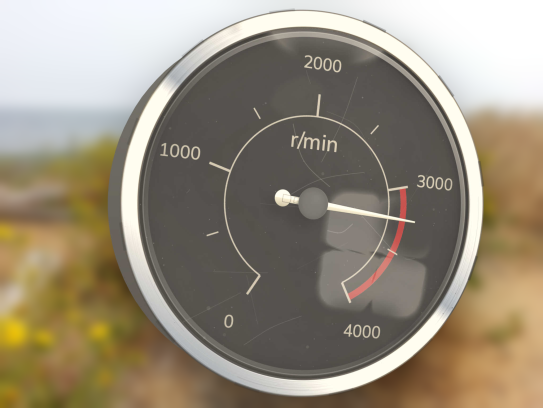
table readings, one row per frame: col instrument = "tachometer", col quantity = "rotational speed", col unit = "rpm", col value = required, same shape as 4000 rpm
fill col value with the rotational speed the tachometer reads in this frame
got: 3250 rpm
